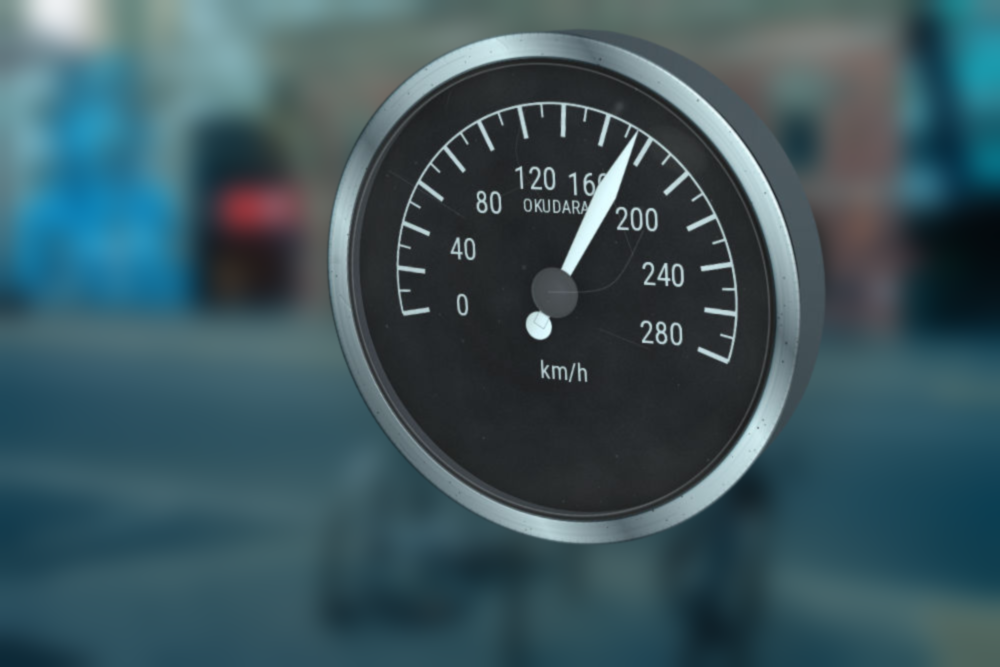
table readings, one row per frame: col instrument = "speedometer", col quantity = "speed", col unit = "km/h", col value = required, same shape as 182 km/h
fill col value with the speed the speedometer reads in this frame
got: 175 km/h
